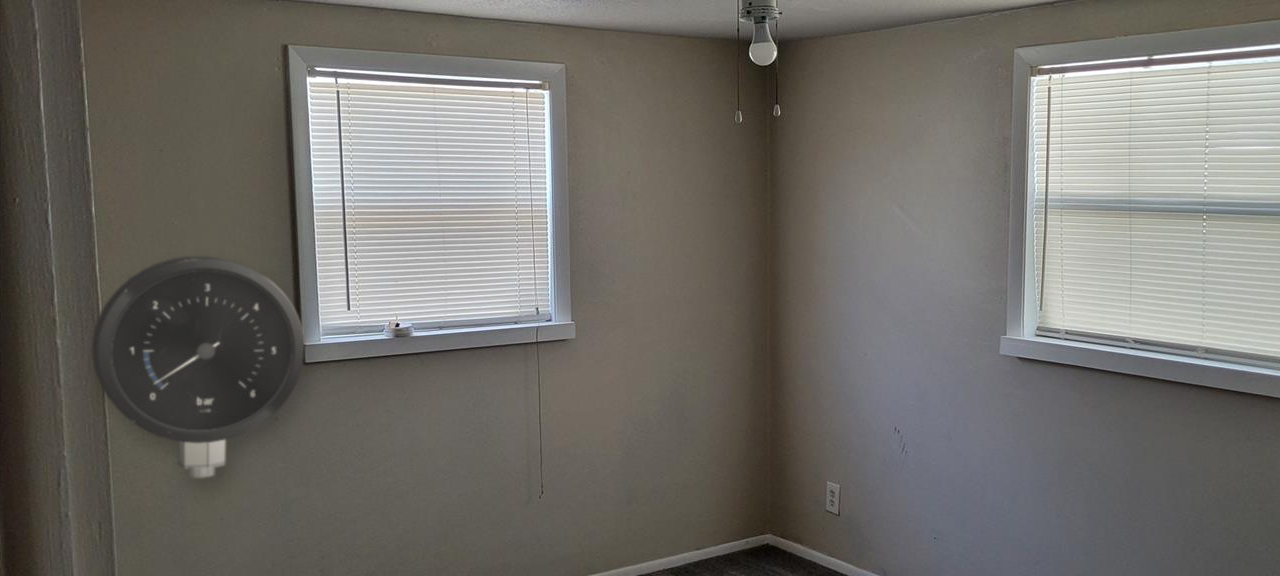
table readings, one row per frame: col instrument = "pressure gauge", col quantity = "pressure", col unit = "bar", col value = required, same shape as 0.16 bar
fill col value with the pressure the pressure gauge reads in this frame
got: 0.2 bar
